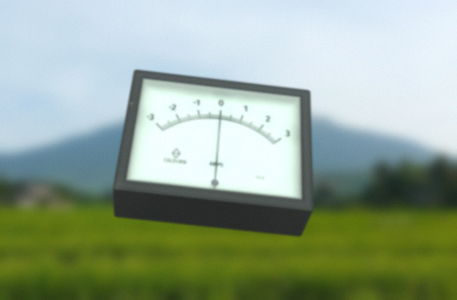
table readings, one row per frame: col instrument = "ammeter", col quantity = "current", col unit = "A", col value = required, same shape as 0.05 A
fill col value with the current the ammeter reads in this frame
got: 0 A
